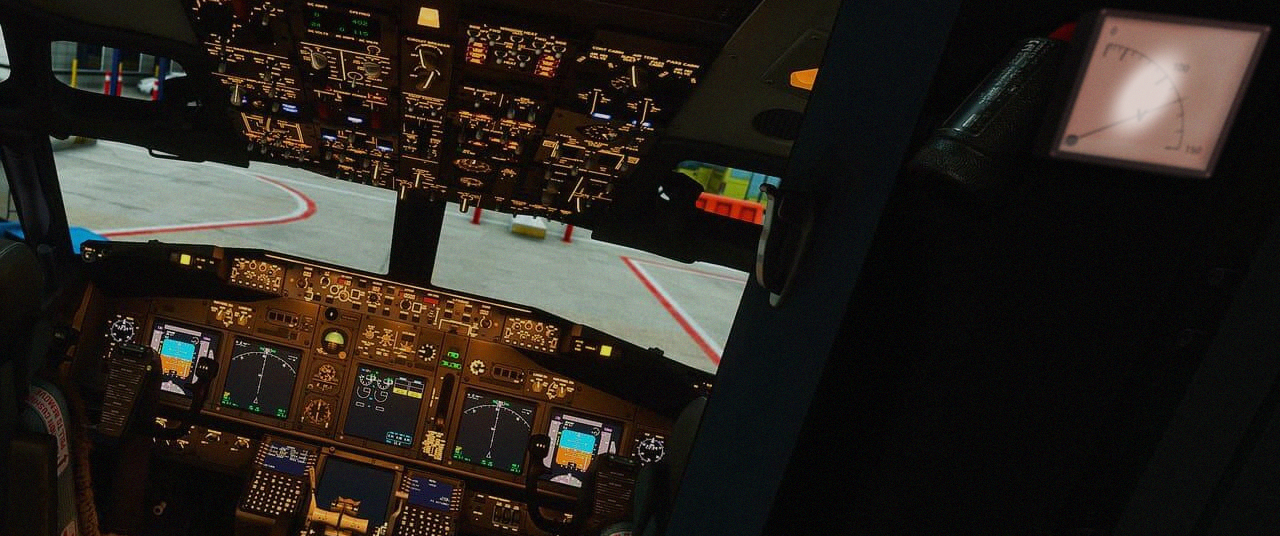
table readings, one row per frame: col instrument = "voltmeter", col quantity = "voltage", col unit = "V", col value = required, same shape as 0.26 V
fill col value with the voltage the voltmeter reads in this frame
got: 120 V
